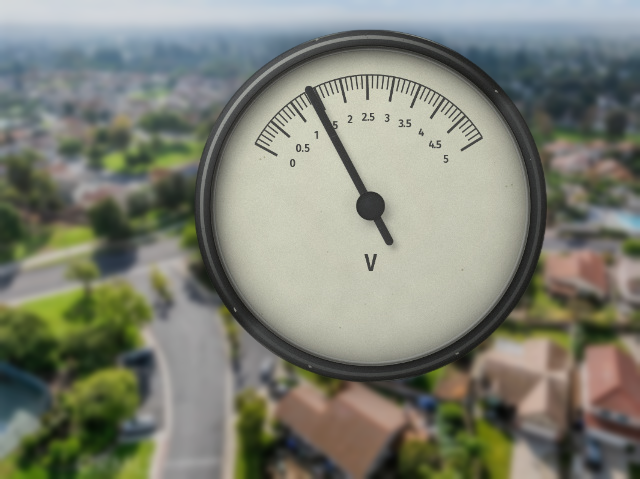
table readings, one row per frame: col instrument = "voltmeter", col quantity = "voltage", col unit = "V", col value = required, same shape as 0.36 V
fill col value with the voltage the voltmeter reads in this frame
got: 1.4 V
